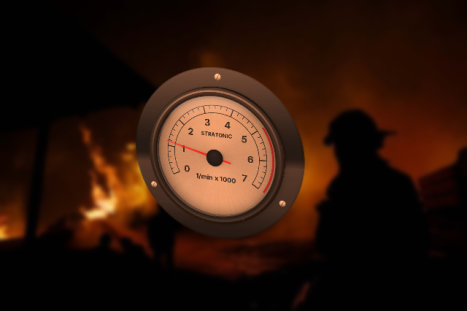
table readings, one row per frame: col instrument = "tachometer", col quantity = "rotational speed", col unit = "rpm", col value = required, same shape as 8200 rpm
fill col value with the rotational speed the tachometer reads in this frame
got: 1200 rpm
